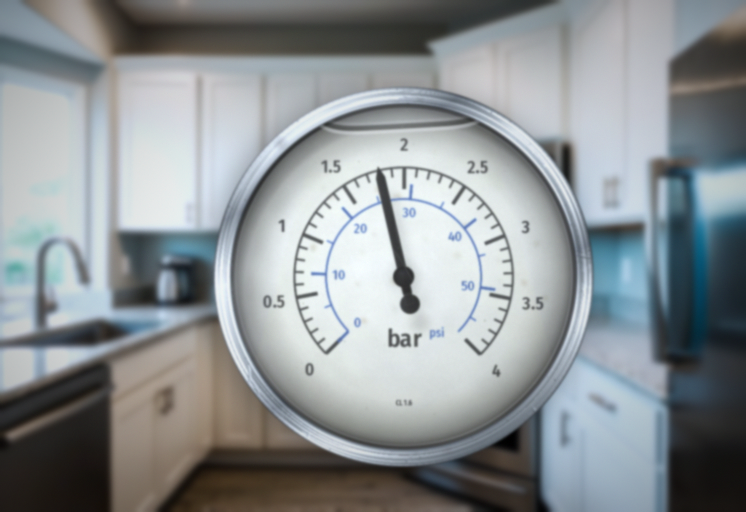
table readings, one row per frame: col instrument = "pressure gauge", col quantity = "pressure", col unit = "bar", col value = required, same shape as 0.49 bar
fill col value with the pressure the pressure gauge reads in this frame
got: 1.8 bar
